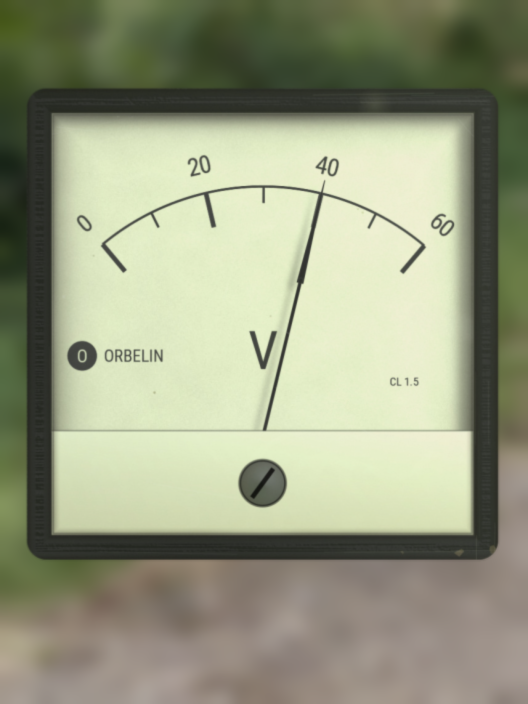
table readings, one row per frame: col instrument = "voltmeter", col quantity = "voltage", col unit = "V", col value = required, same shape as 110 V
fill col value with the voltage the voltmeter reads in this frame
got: 40 V
